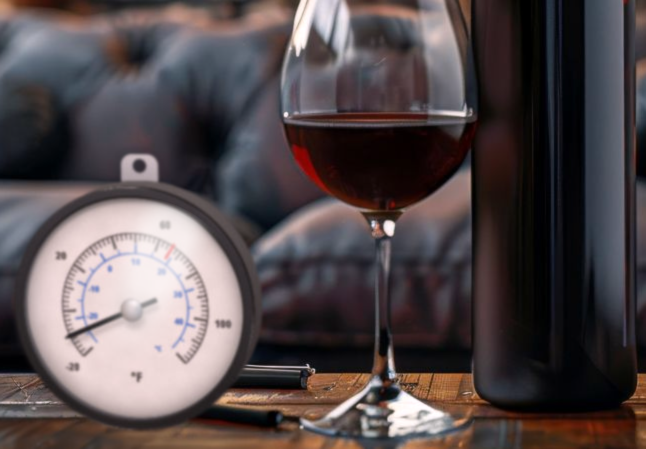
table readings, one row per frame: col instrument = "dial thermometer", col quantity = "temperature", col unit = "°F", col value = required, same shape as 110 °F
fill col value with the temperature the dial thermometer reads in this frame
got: -10 °F
